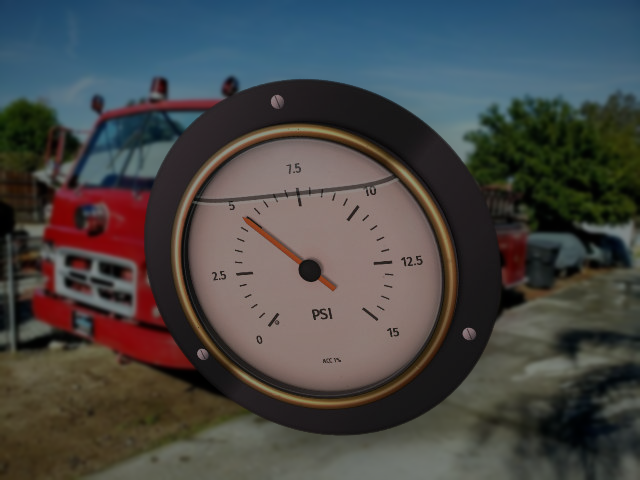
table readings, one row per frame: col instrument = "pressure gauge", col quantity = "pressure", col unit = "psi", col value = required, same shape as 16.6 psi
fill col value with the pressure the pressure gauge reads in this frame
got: 5 psi
